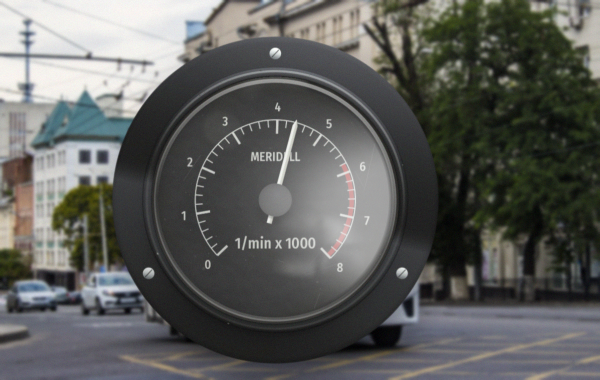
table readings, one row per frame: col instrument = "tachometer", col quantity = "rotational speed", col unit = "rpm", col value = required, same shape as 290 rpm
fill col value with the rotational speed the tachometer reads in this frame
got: 4400 rpm
